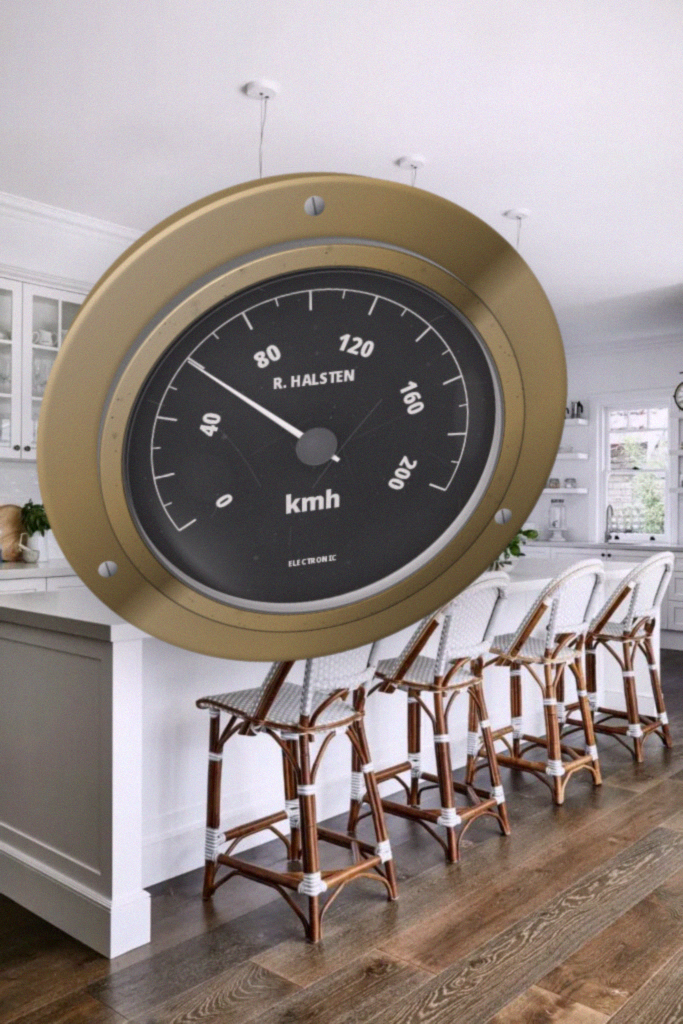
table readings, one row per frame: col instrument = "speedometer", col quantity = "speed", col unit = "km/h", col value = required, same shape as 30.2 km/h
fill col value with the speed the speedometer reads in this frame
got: 60 km/h
